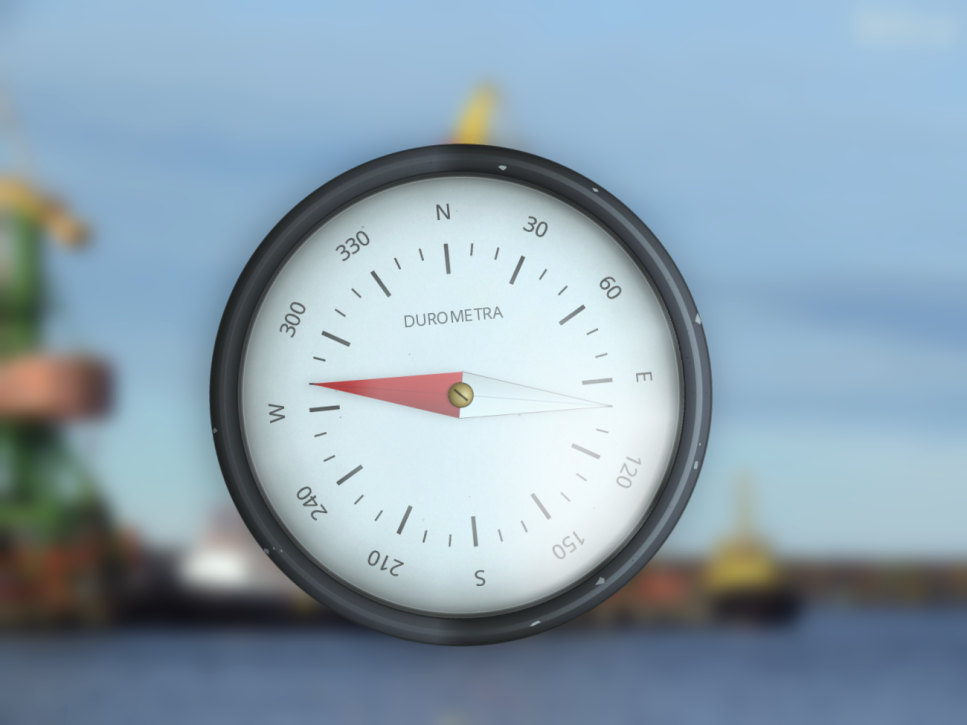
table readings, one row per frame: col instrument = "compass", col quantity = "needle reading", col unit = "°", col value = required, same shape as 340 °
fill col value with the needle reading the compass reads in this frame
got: 280 °
